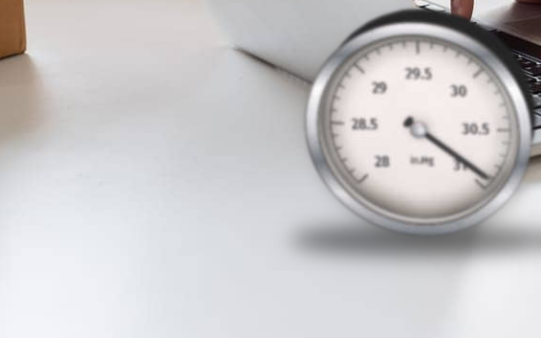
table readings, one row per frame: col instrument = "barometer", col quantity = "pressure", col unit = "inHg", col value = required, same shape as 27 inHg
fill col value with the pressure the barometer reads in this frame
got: 30.9 inHg
